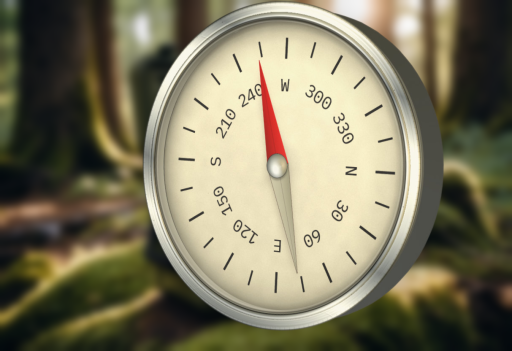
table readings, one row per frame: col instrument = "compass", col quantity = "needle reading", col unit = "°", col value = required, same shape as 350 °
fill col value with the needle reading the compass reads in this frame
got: 255 °
